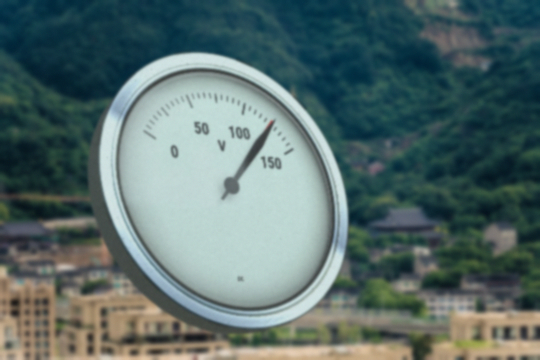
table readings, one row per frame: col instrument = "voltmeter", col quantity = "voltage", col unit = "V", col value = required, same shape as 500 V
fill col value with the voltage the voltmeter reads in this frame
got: 125 V
